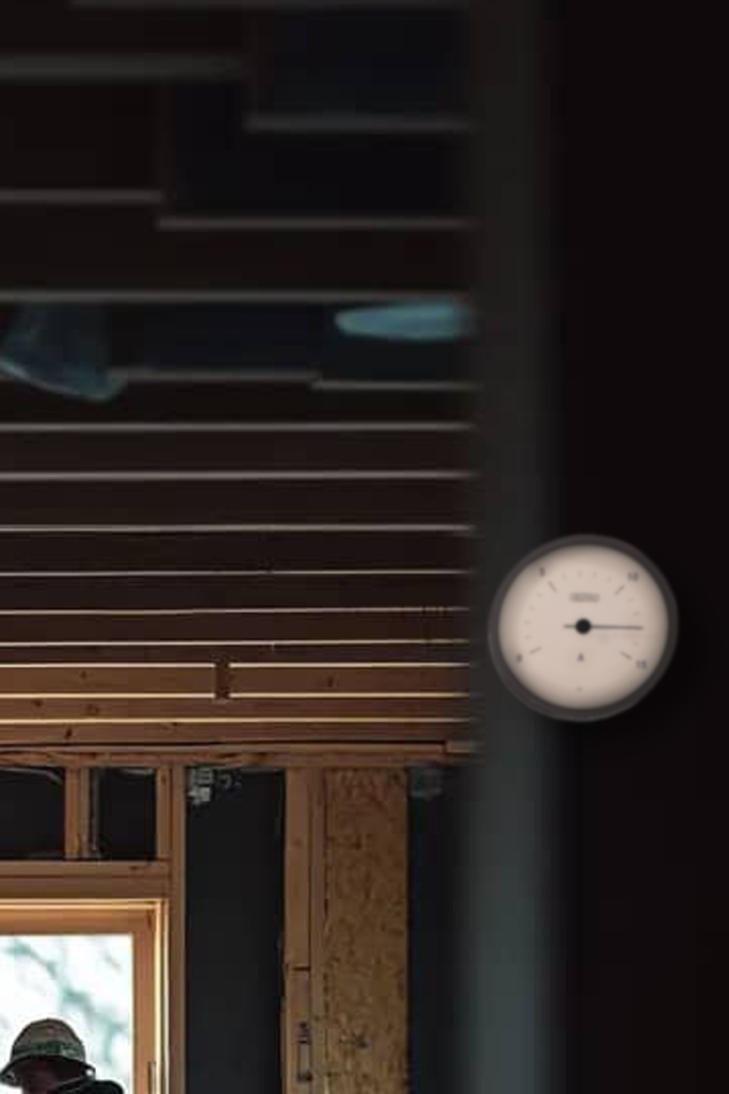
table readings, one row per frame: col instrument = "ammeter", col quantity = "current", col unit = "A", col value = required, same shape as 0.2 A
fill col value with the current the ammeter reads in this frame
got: 13 A
